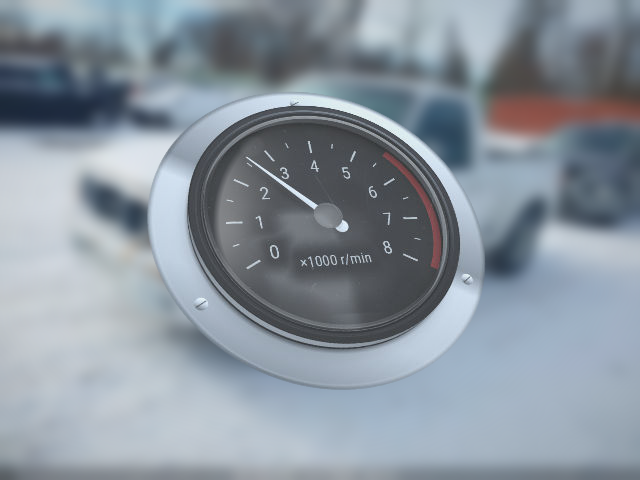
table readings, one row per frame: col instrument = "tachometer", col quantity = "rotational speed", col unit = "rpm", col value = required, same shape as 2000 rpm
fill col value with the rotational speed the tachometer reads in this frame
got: 2500 rpm
